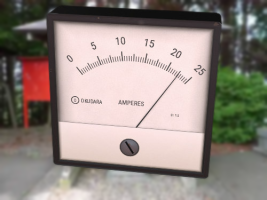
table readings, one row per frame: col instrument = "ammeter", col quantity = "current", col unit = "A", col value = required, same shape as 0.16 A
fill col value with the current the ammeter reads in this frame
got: 22.5 A
